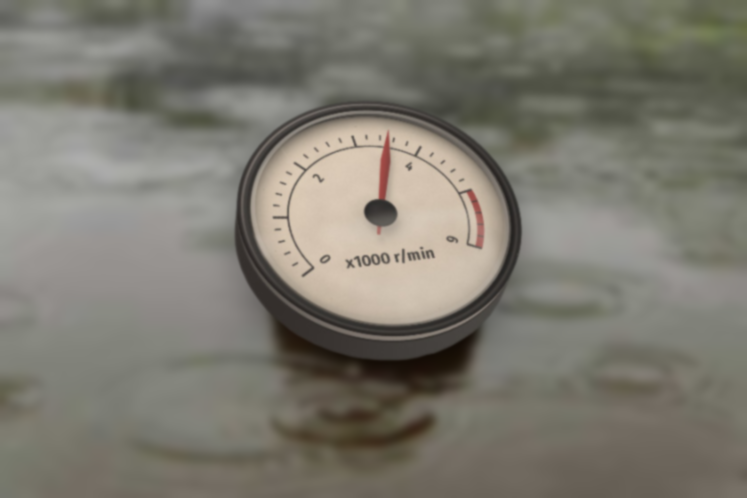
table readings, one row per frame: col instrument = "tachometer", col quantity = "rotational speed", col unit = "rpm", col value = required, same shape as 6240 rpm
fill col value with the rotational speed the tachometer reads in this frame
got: 3500 rpm
